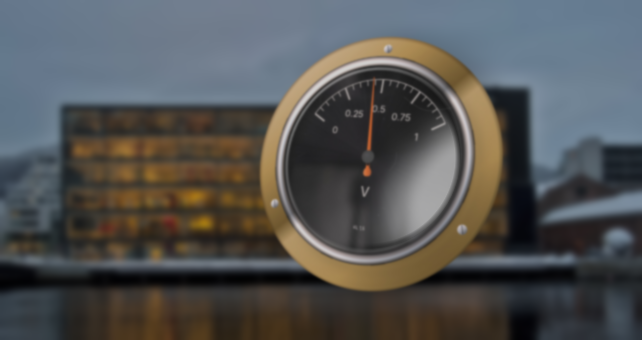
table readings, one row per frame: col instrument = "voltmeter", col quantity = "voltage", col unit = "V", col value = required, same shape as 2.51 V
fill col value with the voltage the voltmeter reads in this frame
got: 0.45 V
